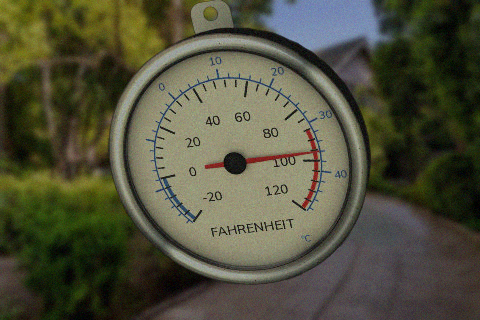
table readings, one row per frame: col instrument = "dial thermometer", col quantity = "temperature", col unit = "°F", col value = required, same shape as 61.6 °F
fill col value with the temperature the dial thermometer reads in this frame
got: 96 °F
